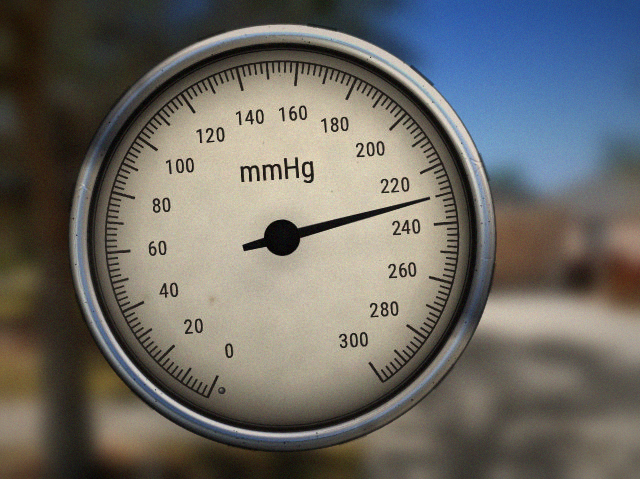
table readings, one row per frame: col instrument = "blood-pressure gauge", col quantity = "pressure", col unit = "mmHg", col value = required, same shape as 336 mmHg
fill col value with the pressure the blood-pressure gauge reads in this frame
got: 230 mmHg
